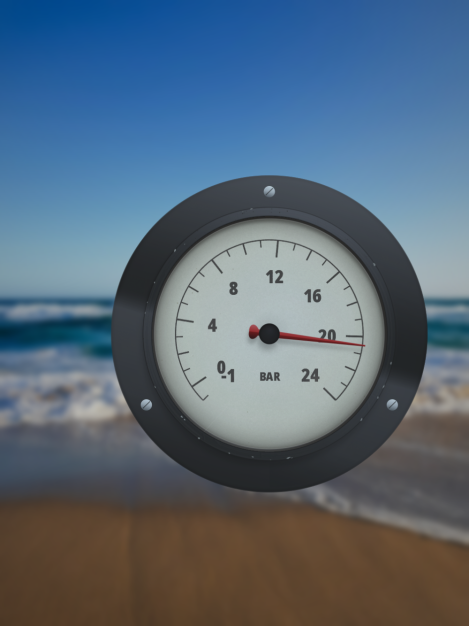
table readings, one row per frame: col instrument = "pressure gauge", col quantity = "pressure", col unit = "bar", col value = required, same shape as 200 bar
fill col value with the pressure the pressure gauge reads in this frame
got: 20.5 bar
